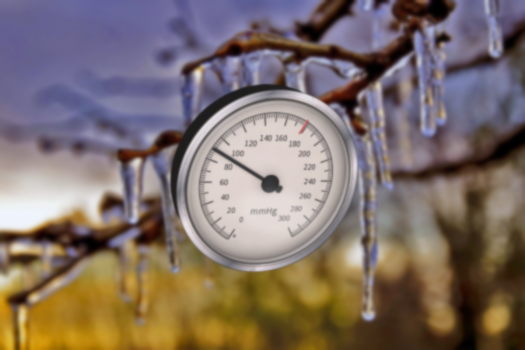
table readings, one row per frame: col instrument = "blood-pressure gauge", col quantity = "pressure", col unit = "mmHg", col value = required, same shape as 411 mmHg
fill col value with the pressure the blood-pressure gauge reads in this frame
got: 90 mmHg
